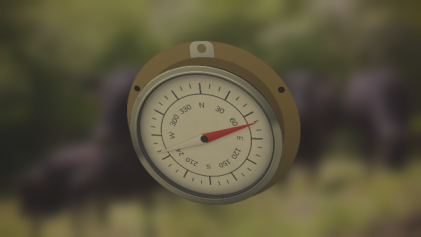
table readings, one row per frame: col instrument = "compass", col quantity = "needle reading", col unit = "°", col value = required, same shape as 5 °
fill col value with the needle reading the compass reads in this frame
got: 70 °
